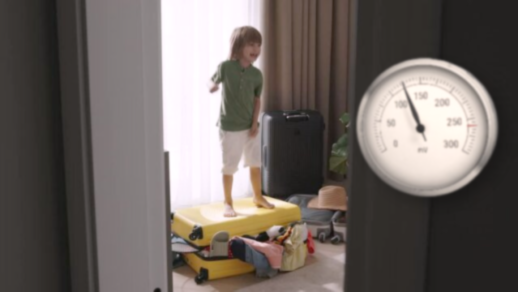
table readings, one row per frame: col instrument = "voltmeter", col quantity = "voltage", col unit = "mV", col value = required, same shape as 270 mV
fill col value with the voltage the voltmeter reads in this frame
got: 125 mV
